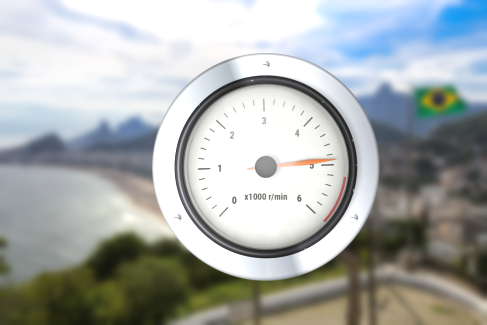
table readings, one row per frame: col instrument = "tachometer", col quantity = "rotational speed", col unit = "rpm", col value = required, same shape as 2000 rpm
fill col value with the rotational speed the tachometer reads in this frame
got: 4900 rpm
